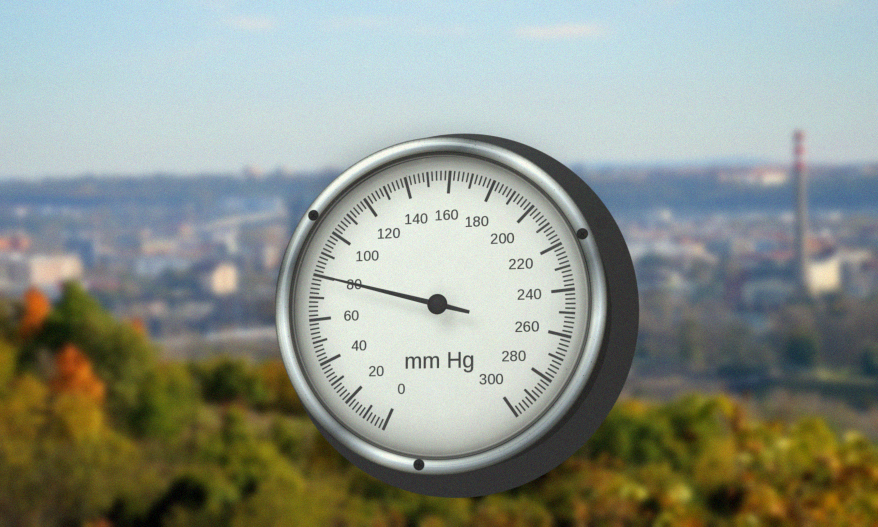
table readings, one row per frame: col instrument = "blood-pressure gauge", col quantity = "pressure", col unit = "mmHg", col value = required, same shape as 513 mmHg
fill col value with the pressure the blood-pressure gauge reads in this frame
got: 80 mmHg
